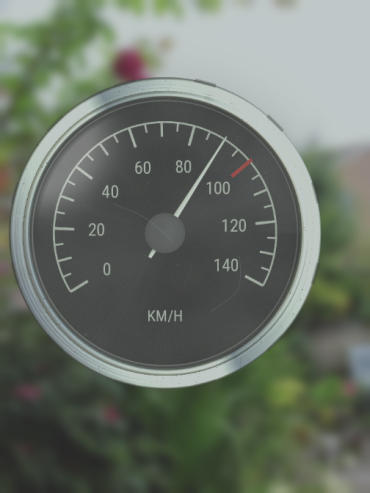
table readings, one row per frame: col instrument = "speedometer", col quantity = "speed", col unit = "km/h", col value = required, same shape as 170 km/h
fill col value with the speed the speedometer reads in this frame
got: 90 km/h
